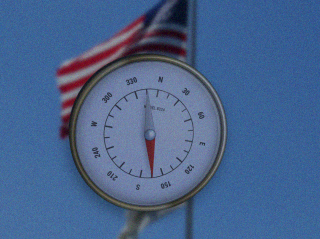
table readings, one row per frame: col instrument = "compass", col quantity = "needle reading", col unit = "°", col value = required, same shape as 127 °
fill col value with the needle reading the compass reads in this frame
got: 165 °
